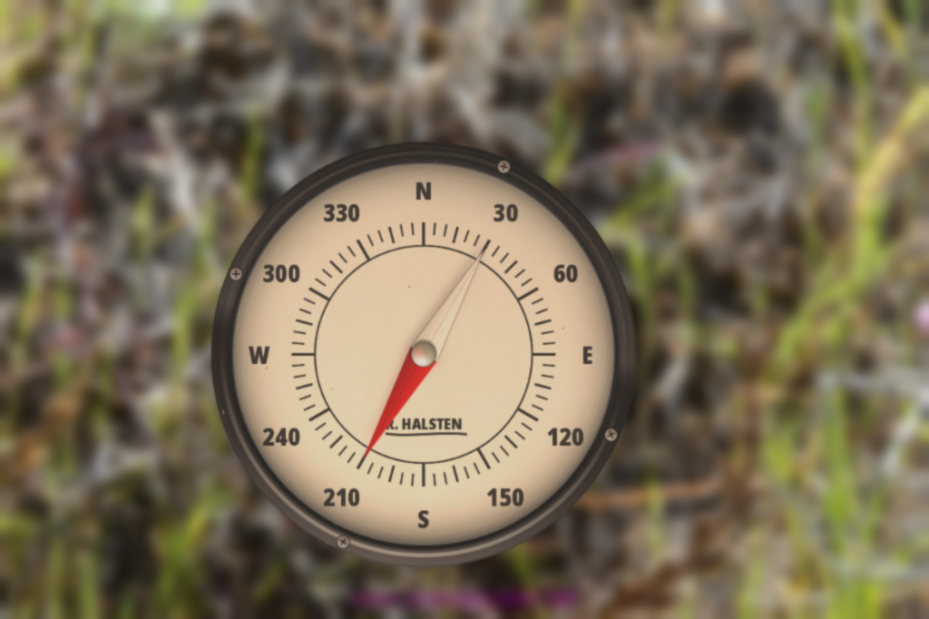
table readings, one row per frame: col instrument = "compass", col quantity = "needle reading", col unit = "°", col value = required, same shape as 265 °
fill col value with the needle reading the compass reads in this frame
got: 210 °
